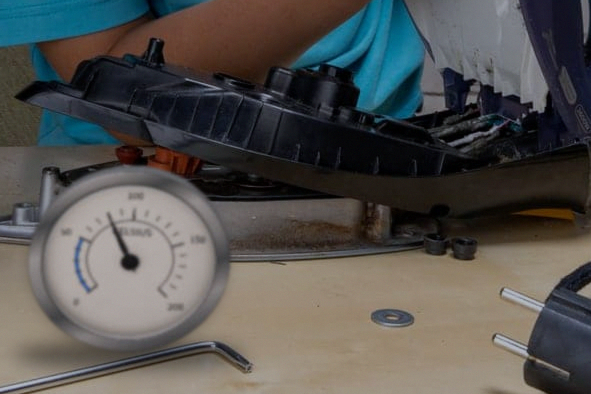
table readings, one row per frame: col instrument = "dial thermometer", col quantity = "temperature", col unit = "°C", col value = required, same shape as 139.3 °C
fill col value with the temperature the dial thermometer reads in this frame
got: 80 °C
